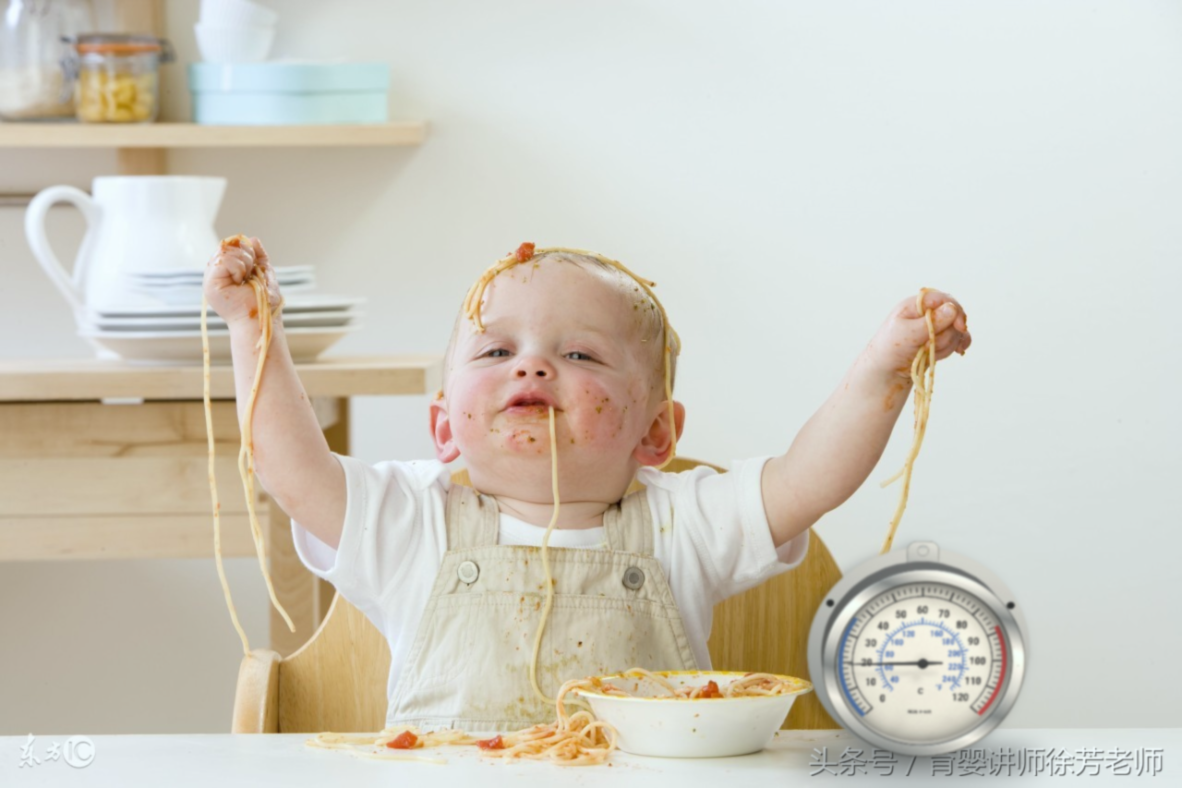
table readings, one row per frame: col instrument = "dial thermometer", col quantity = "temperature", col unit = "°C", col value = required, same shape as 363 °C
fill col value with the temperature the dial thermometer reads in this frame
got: 20 °C
